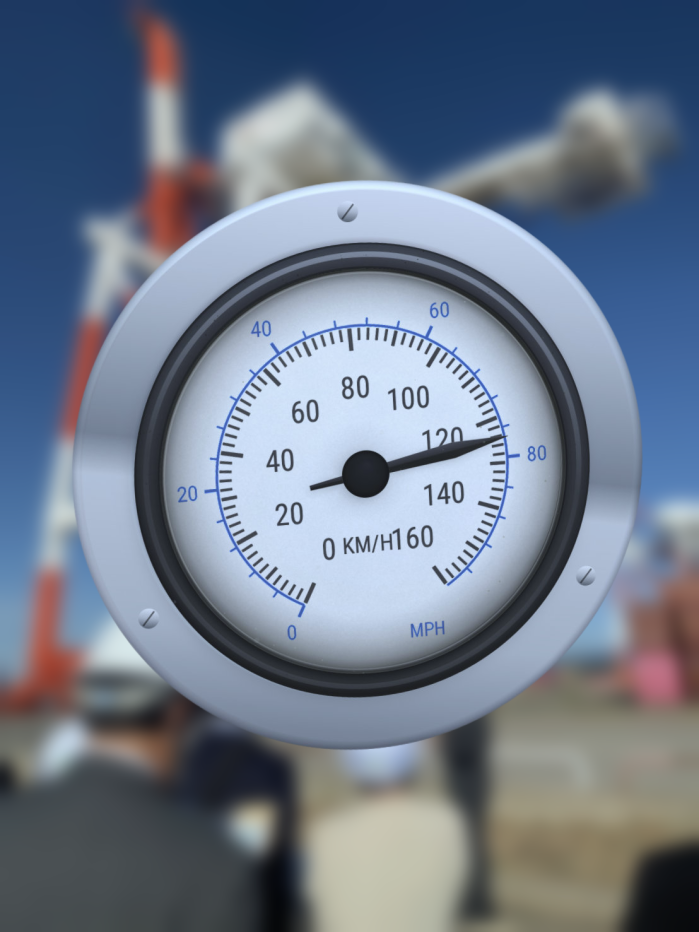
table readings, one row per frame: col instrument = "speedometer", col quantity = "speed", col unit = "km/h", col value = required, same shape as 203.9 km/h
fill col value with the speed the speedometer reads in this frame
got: 124 km/h
